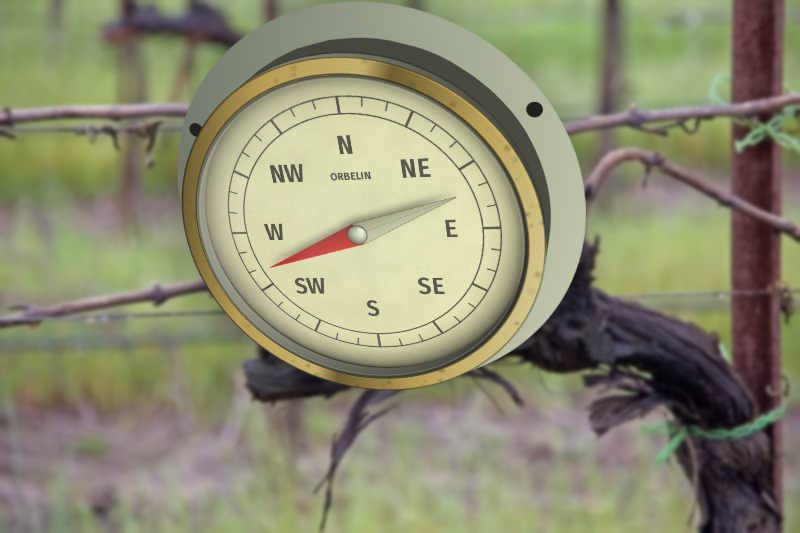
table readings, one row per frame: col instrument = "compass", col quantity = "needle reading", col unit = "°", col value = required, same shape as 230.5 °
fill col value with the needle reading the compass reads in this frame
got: 250 °
